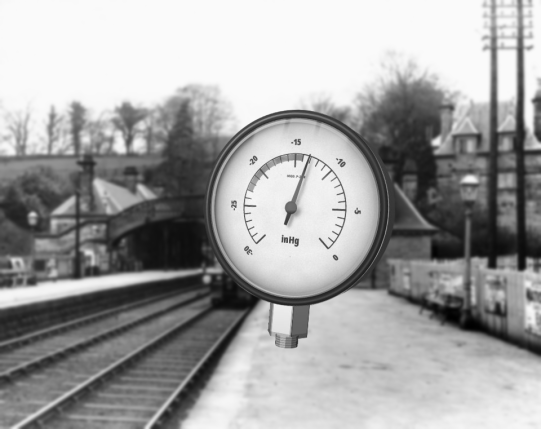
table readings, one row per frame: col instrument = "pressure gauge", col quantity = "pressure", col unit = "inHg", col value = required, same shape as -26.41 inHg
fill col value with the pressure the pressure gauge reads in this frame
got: -13 inHg
